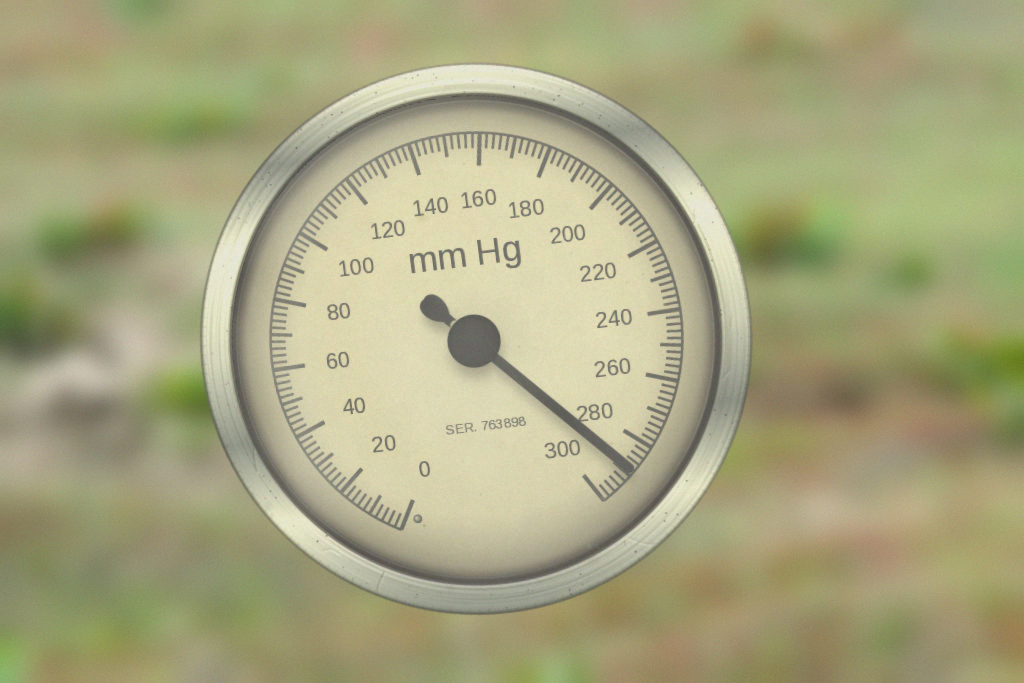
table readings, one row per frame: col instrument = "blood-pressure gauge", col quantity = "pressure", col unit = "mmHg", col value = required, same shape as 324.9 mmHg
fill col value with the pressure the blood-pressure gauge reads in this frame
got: 288 mmHg
